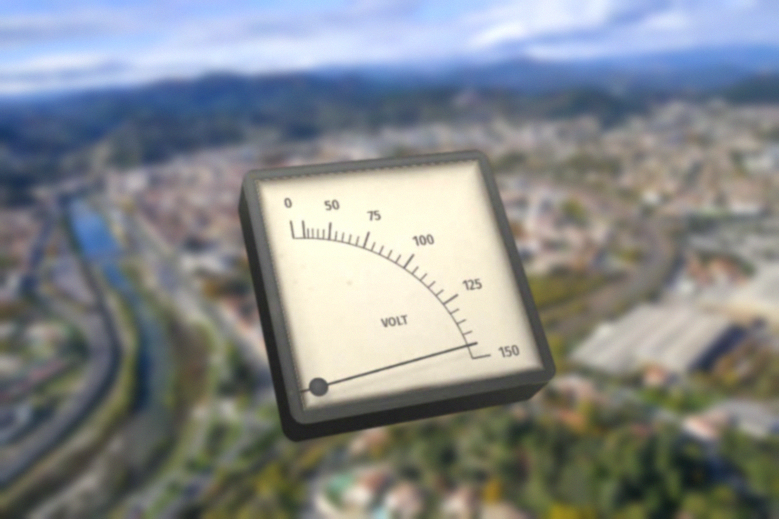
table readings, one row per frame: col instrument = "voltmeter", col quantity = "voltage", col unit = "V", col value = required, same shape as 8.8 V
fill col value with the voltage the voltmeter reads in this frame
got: 145 V
